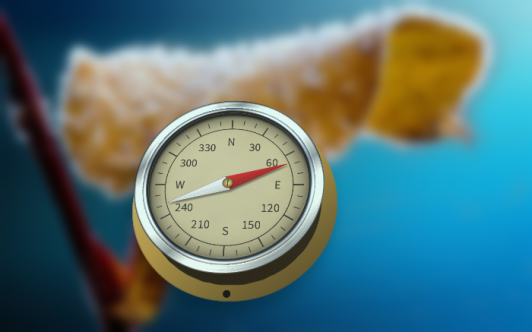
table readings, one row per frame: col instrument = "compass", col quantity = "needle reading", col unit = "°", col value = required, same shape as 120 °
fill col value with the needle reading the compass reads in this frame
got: 70 °
